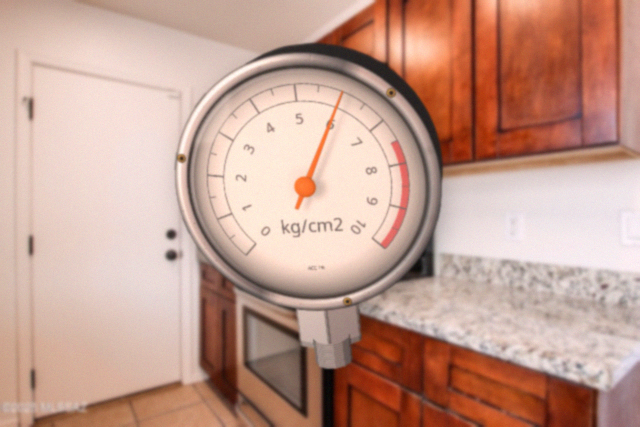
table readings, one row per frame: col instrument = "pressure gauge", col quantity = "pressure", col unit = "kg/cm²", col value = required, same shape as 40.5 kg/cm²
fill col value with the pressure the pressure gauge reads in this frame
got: 6 kg/cm²
